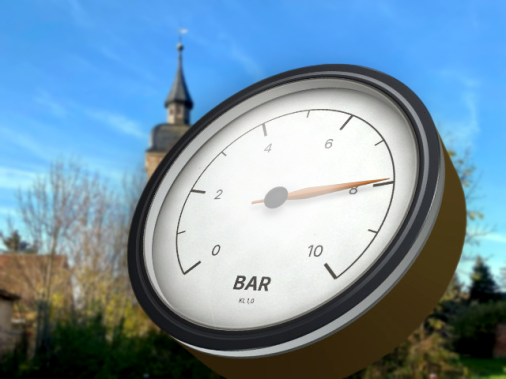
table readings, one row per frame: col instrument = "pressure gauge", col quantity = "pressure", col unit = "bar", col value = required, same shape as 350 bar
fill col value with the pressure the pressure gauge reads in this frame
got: 8 bar
